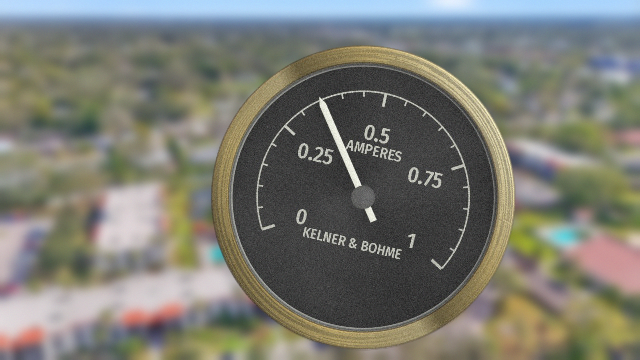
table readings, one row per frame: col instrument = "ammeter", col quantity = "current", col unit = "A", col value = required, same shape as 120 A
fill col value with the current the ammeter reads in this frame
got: 0.35 A
